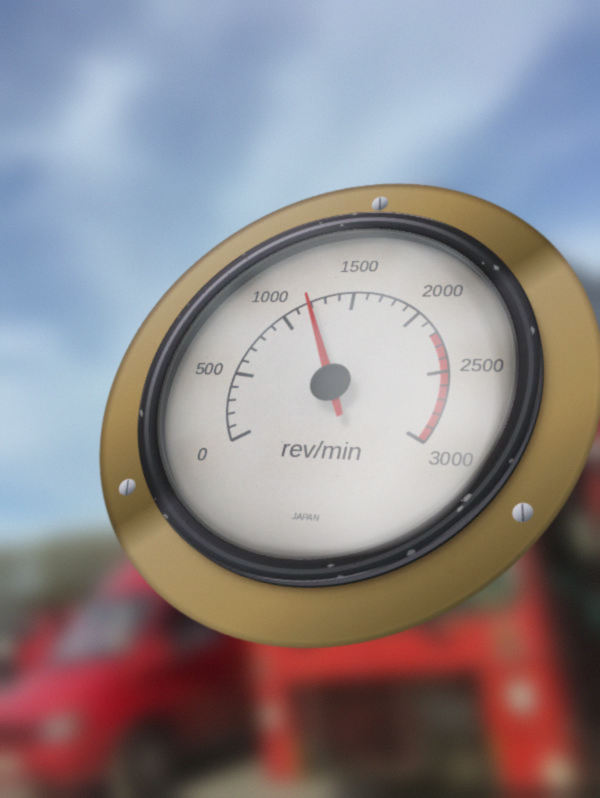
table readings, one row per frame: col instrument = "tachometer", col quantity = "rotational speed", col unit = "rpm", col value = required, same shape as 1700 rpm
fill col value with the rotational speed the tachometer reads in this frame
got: 1200 rpm
